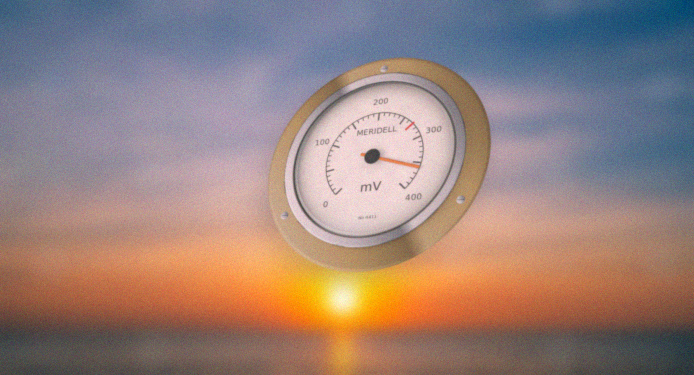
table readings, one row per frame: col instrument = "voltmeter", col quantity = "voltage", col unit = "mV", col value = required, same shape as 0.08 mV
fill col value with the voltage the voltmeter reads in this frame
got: 360 mV
